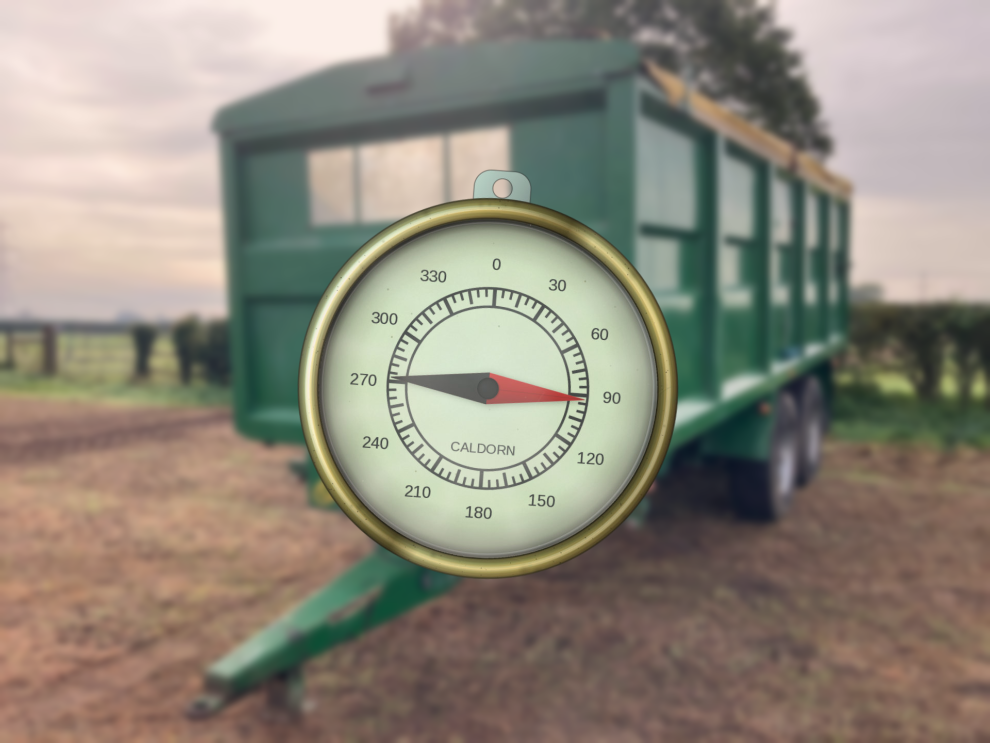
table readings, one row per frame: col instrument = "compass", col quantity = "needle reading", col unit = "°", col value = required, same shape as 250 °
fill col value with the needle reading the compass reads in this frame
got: 92.5 °
